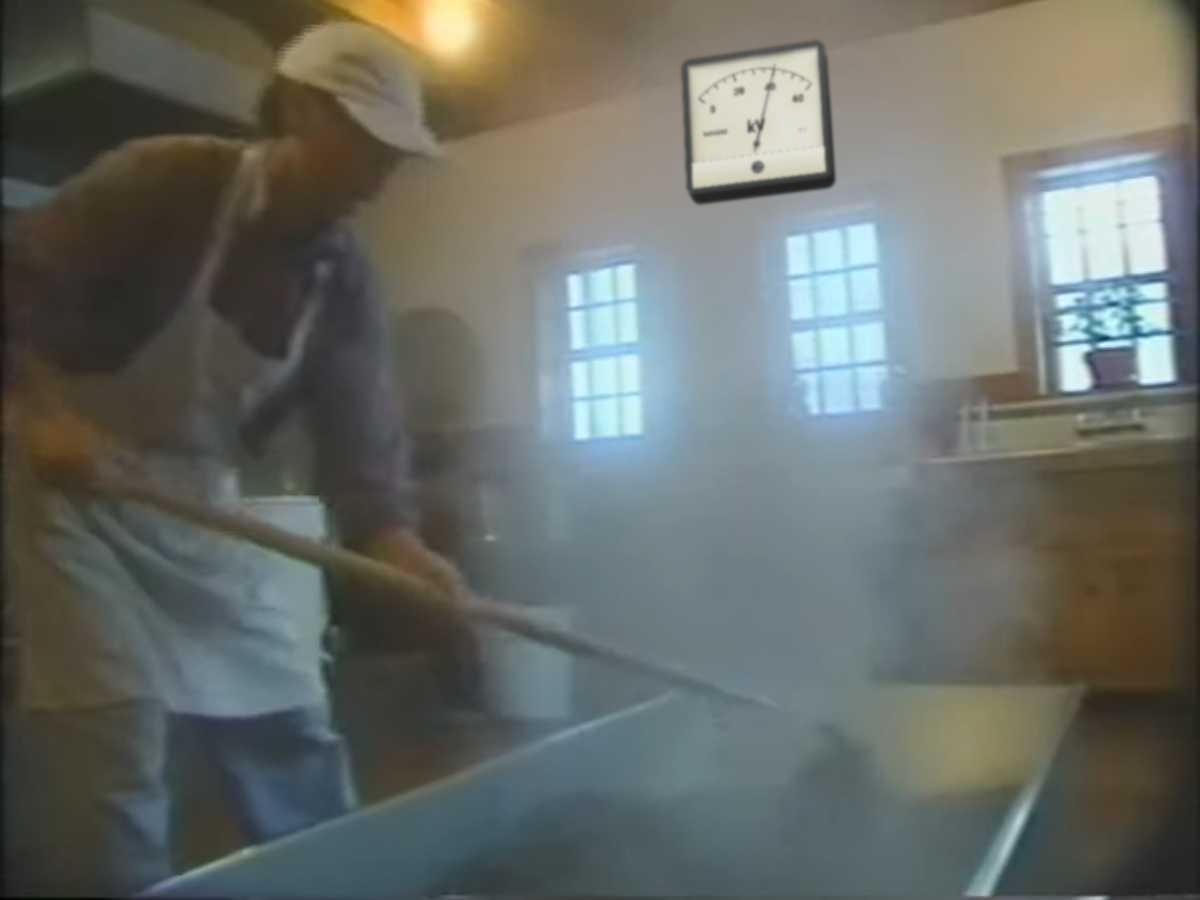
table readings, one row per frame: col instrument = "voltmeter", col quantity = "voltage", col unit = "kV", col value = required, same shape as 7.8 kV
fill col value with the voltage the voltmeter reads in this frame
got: 40 kV
